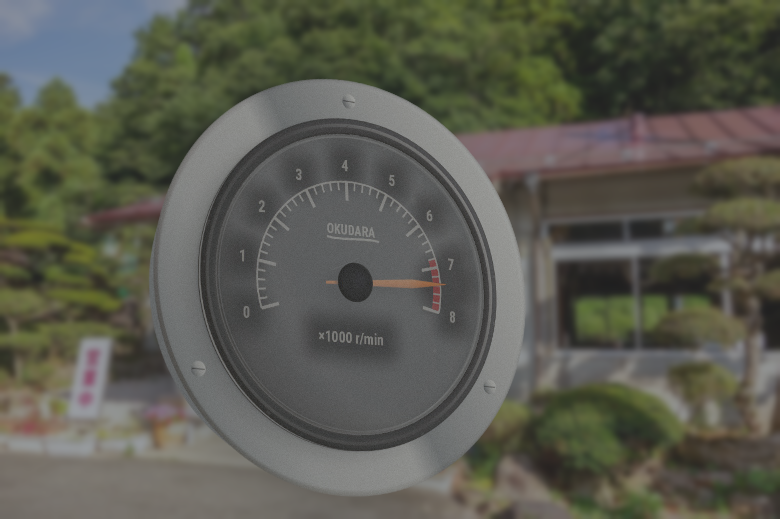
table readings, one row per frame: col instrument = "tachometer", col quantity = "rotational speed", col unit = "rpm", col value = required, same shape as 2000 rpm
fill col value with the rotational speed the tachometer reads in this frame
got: 7400 rpm
